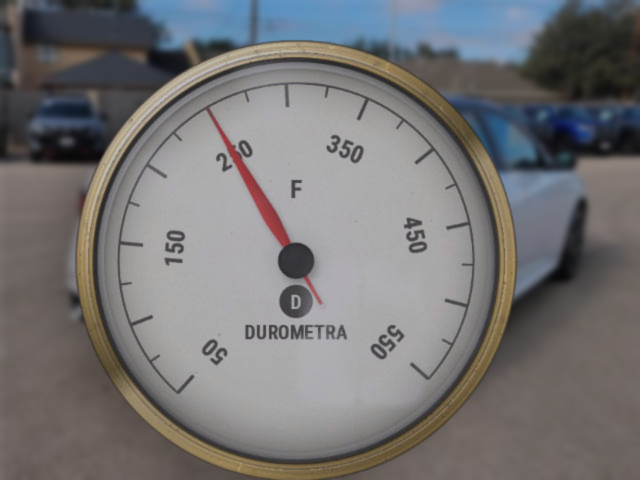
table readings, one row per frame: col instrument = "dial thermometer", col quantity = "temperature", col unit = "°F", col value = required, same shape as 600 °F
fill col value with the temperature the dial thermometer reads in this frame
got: 250 °F
